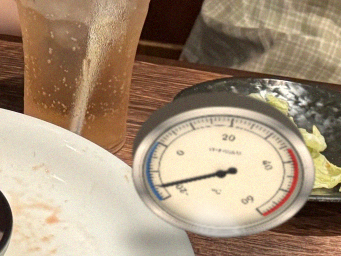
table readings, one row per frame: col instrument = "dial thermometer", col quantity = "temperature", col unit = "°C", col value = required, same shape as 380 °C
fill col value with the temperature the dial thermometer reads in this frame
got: -15 °C
